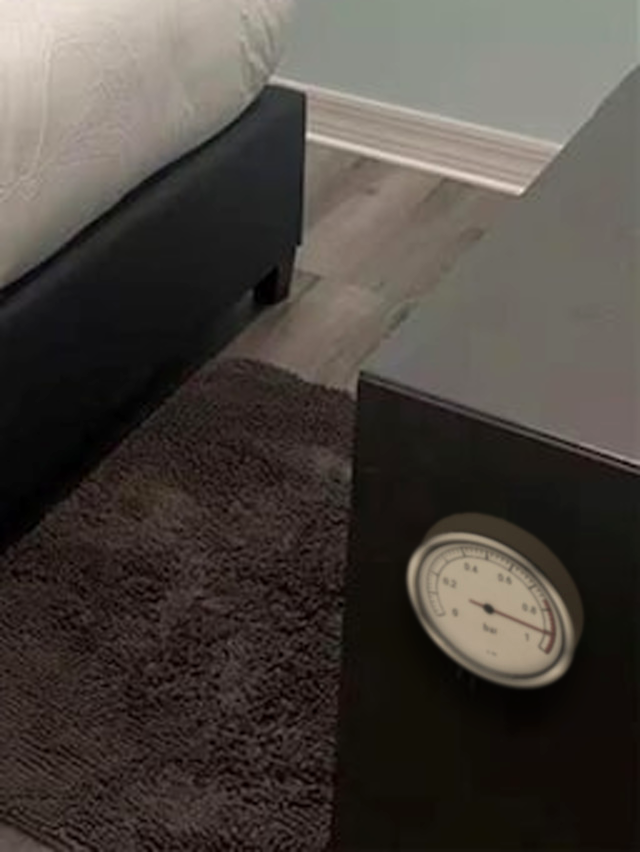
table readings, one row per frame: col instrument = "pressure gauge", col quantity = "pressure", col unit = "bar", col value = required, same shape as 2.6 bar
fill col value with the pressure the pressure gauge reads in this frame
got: 0.9 bar
